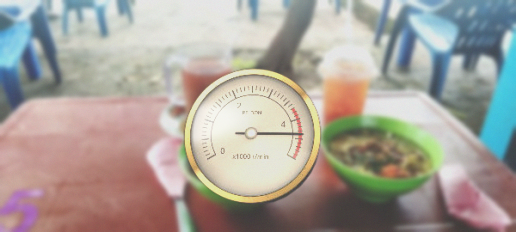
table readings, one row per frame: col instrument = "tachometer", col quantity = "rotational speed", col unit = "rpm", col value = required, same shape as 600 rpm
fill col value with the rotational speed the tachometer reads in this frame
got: 4400 rpm
